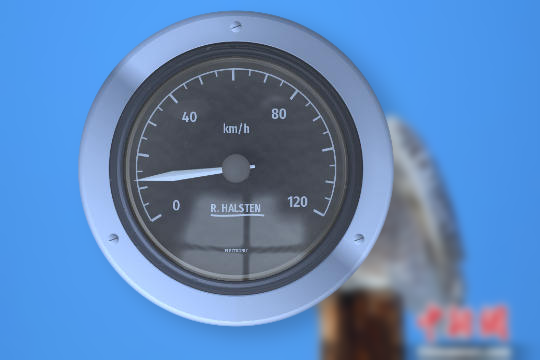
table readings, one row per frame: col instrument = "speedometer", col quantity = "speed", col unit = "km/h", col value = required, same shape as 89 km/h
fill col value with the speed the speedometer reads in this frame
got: 12.5 km/h
